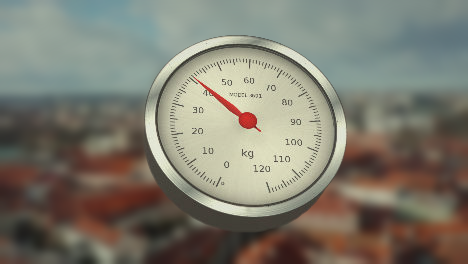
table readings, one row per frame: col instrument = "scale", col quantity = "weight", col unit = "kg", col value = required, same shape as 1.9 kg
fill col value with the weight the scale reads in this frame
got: 40 kg
